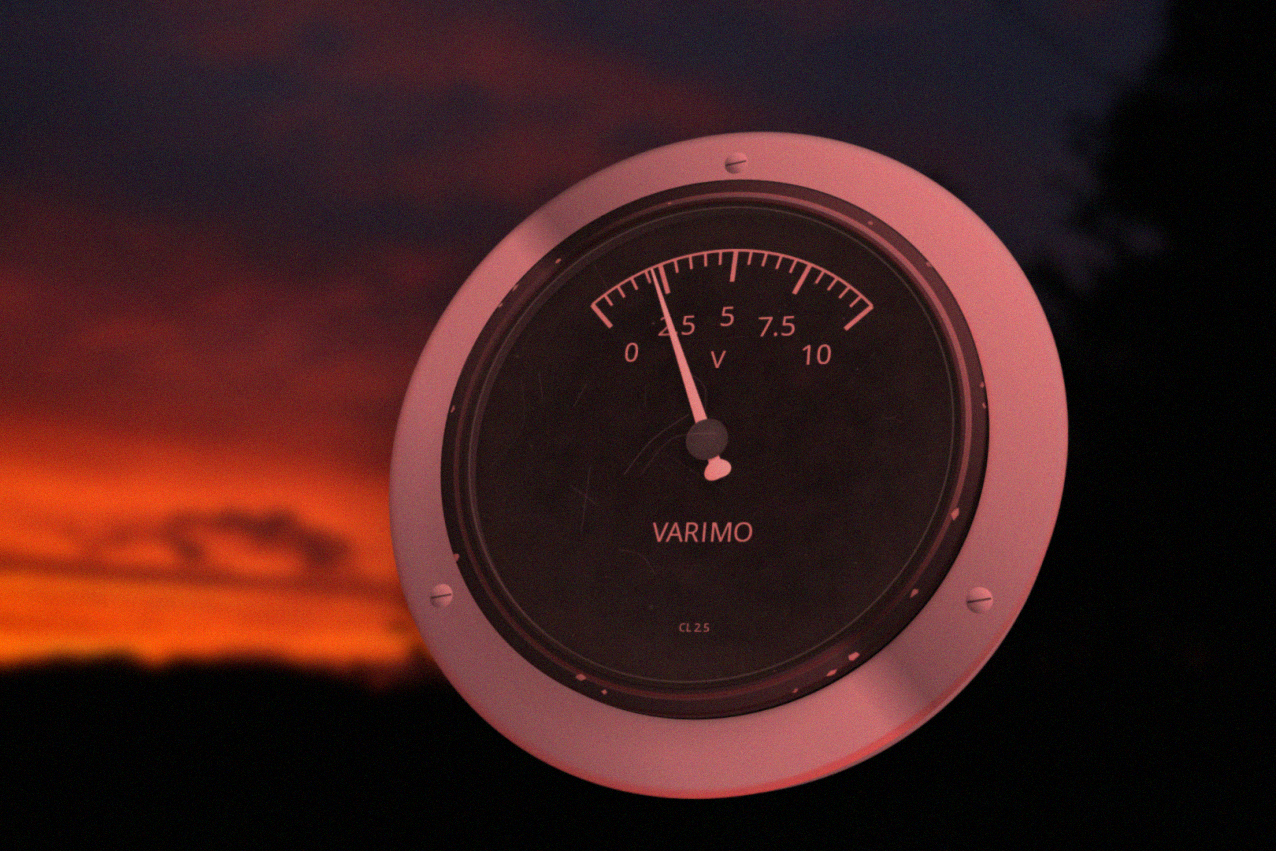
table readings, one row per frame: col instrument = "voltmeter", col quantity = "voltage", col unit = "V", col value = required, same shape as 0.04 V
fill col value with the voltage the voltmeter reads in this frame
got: 2.25 V
